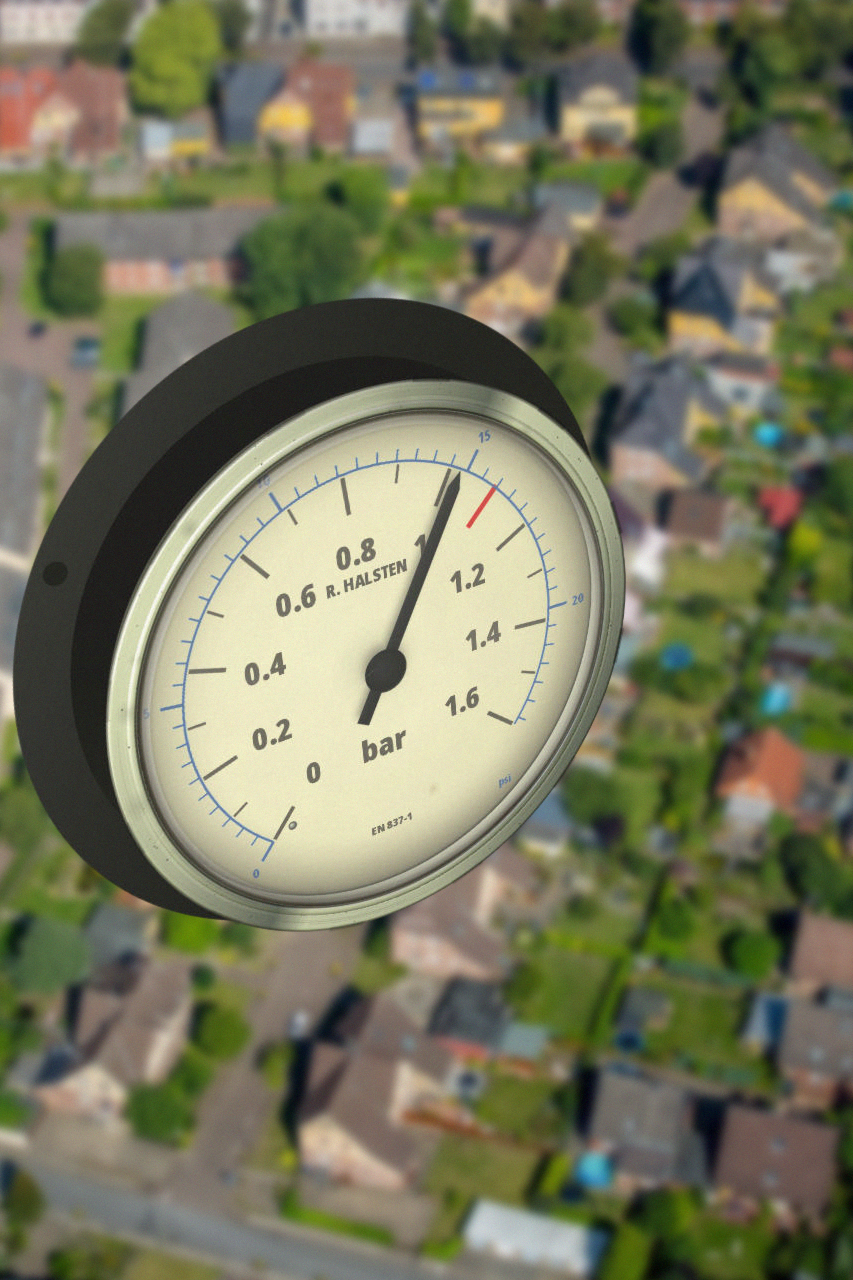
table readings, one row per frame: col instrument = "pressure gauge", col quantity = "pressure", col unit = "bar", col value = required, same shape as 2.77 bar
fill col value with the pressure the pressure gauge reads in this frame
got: 1 bar
